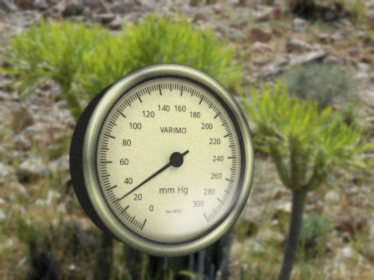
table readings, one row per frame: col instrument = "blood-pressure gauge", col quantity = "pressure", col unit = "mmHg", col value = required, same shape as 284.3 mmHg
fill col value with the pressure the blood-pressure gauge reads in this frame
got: 30 mmHg
